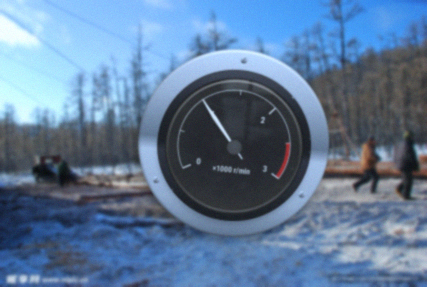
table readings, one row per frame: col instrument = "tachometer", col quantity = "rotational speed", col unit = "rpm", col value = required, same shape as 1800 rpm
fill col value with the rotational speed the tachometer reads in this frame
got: 1000 rpm
